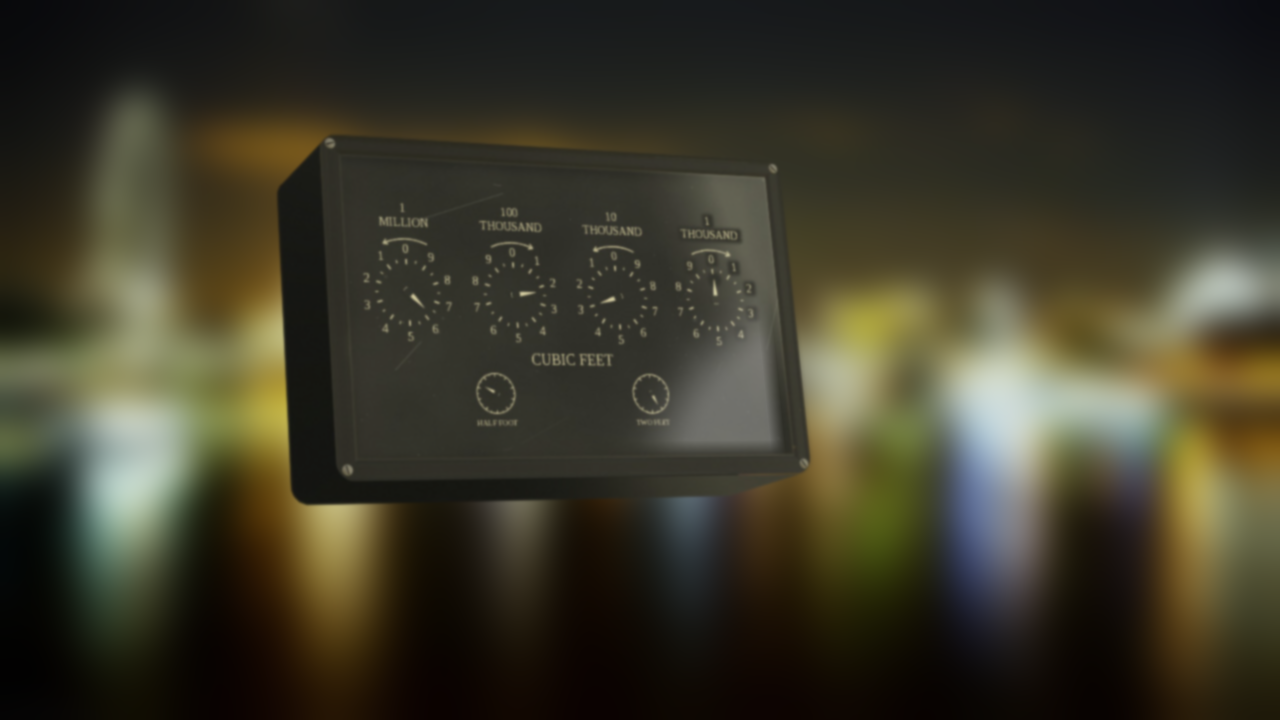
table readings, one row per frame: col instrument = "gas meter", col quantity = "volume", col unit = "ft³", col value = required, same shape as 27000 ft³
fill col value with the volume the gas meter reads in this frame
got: 623000 ft³
